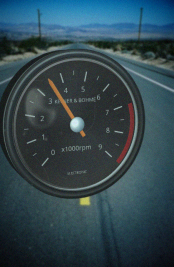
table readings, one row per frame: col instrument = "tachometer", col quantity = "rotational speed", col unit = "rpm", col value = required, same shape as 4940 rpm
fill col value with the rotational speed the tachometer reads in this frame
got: 3500 rpm
